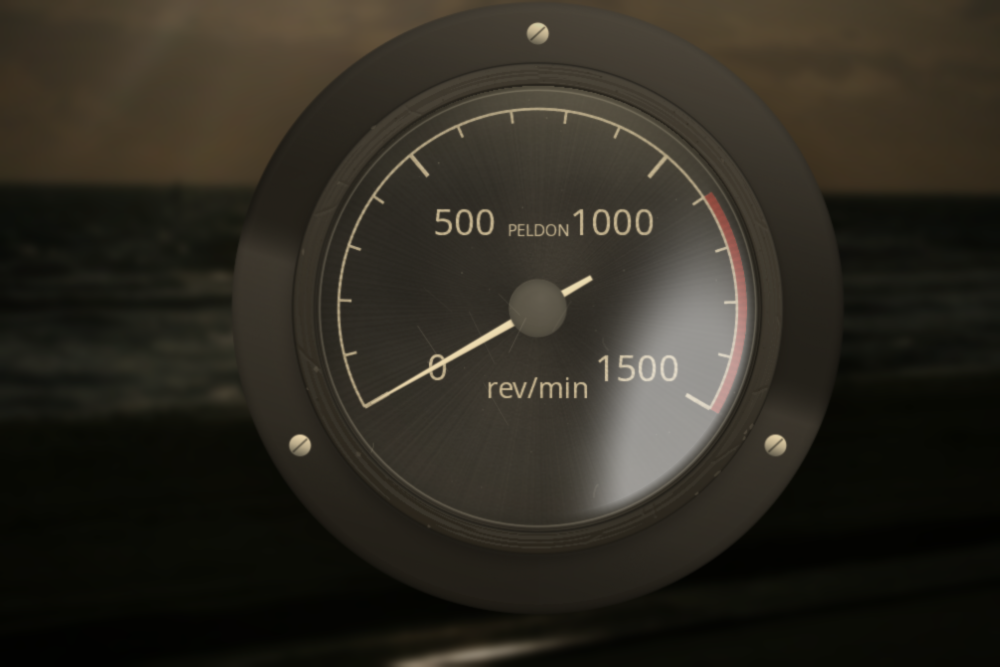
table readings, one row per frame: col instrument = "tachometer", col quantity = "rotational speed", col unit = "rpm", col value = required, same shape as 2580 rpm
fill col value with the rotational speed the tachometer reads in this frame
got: 0 rpm
